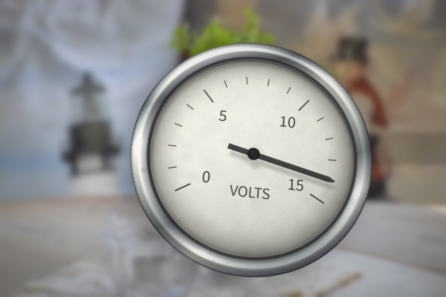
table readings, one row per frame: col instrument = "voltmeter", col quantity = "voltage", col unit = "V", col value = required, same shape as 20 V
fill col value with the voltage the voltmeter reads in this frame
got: 14 V
